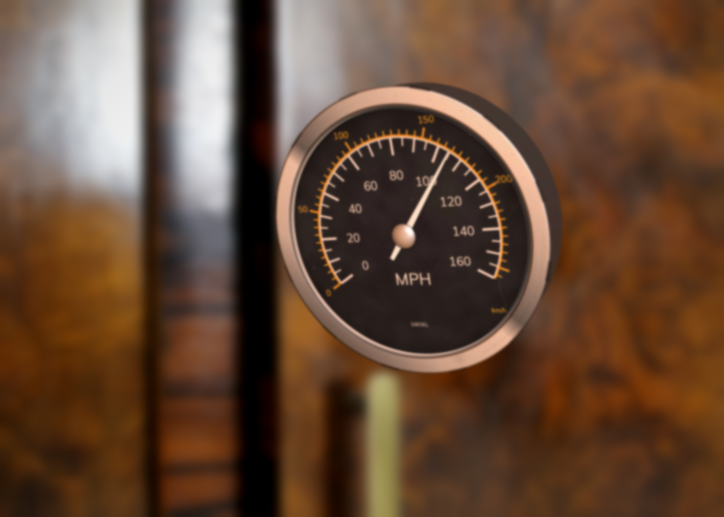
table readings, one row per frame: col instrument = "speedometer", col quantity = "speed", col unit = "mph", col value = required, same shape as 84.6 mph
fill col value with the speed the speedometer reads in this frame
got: 105 mph
